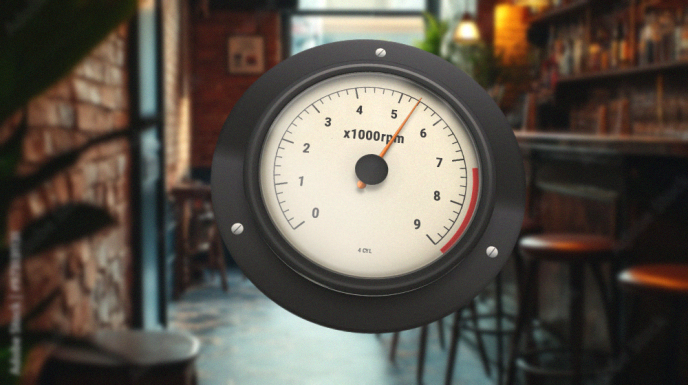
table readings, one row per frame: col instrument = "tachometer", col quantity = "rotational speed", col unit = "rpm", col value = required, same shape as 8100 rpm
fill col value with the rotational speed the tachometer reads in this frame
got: 5400 rpm
